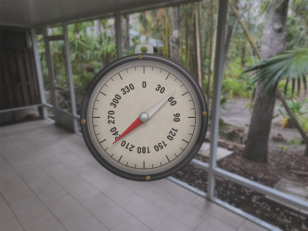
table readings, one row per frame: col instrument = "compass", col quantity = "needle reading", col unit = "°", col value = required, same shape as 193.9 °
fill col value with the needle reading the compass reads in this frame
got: 230 °
